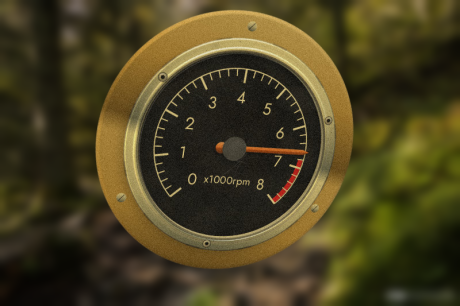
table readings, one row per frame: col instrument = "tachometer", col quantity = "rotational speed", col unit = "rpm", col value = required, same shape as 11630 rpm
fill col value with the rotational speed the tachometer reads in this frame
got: 6600 rpm
